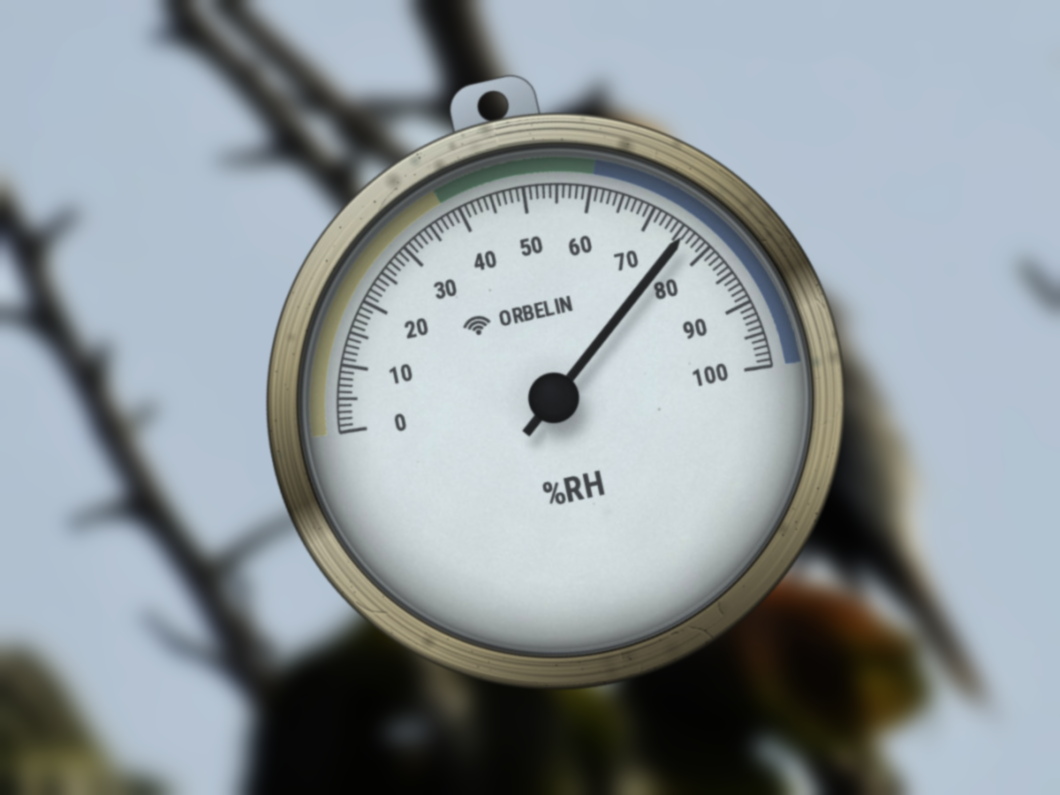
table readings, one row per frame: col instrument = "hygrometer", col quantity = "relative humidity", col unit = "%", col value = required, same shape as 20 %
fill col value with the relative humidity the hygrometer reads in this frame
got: 76 %
